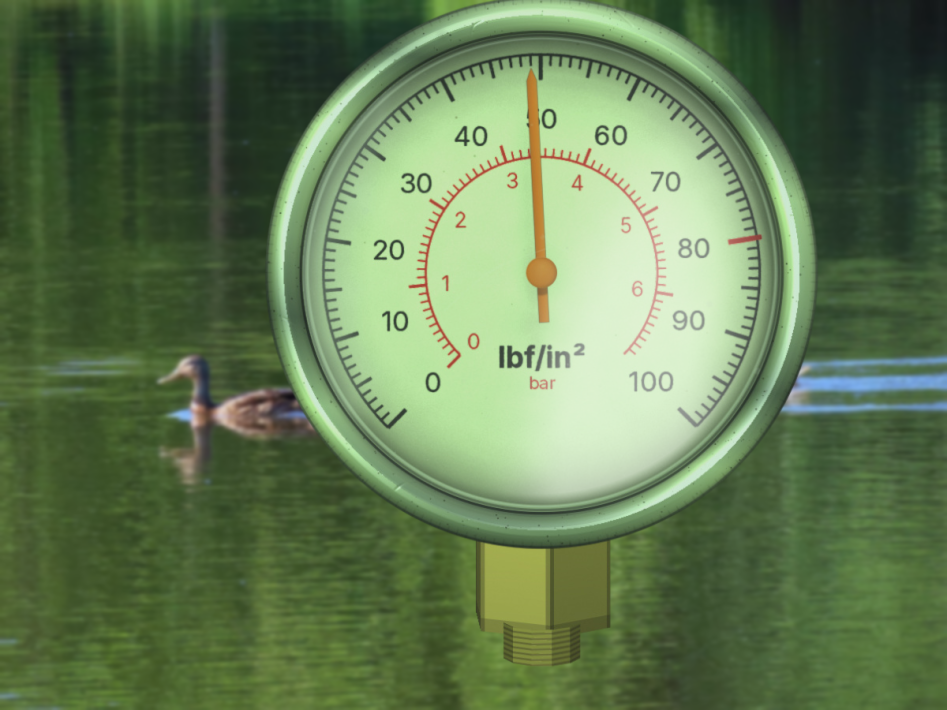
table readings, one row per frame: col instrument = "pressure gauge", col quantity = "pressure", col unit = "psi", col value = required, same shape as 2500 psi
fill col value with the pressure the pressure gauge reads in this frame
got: 49 psi
